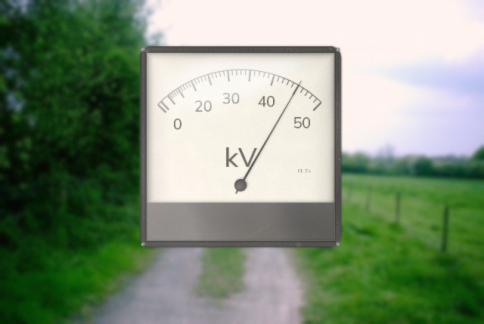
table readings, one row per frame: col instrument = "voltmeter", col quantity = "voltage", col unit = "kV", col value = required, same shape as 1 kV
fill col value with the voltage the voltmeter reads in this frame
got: 45 kV
